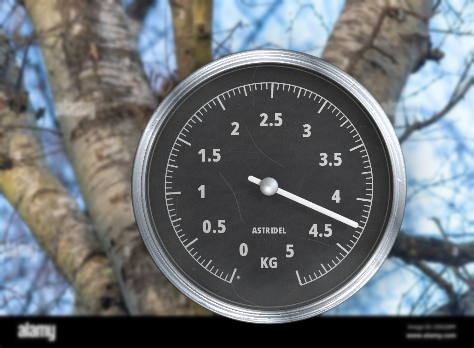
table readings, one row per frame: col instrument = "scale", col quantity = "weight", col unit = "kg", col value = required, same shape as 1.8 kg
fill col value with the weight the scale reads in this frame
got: 4.25 kg
